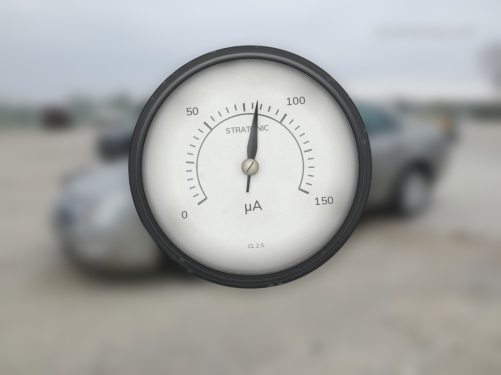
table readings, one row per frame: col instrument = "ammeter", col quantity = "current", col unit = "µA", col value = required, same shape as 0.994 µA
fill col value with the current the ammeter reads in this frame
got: 82.5 µA
